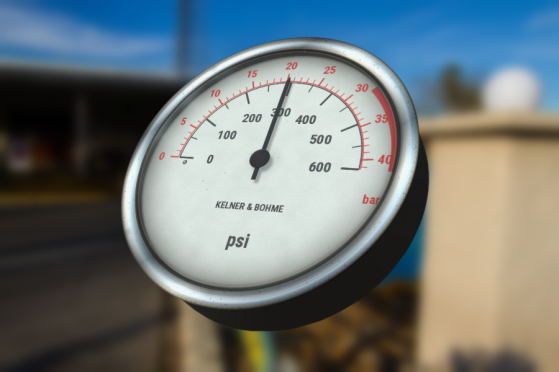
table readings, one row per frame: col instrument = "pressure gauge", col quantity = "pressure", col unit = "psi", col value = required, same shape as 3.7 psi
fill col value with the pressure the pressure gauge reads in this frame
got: 300 psi
